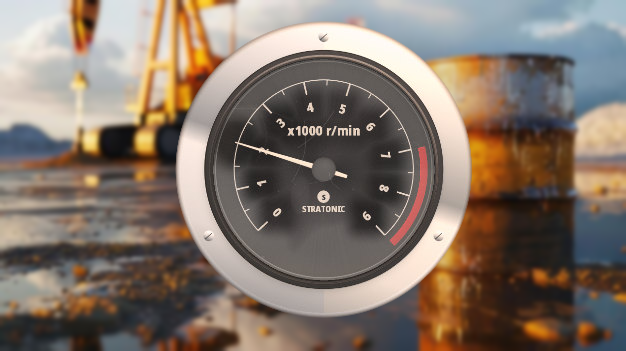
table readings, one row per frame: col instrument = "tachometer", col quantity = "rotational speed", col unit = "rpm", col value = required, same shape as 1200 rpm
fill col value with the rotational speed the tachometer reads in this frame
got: 2000 rpm
